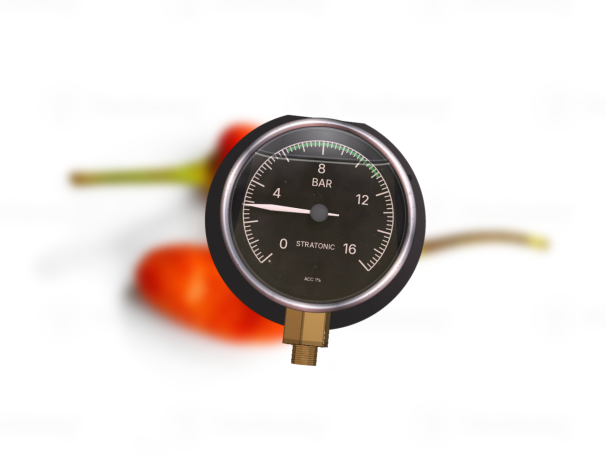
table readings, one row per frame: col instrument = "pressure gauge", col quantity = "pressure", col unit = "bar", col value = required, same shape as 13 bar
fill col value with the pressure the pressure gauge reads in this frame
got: 2.8 bar
